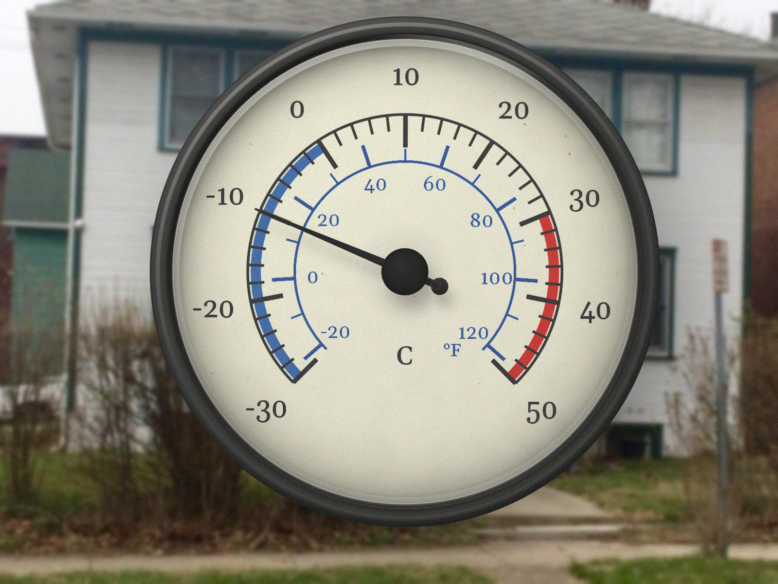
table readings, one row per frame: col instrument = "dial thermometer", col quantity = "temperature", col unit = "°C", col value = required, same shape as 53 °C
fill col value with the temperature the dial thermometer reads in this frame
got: -10 °C
